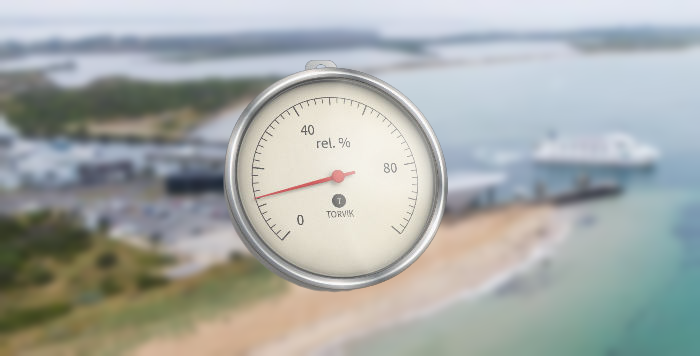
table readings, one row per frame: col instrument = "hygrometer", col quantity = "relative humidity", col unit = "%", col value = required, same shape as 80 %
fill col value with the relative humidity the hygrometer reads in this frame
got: 12 %
